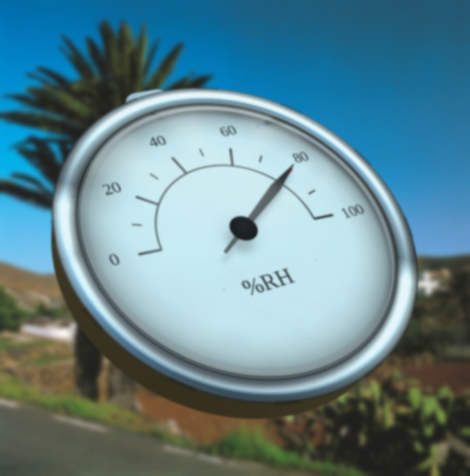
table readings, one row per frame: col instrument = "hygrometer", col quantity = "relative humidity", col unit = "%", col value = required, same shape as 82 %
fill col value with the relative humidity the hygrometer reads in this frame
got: 80 %
